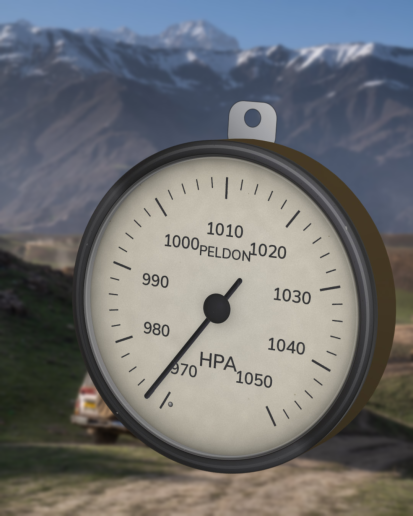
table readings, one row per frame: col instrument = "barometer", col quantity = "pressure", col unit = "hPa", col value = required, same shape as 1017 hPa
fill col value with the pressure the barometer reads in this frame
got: 972 hPa
